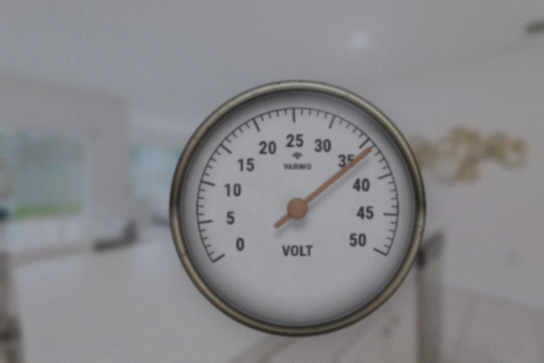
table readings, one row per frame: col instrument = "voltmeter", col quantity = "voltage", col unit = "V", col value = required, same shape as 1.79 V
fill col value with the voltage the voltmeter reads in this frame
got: 36 V
